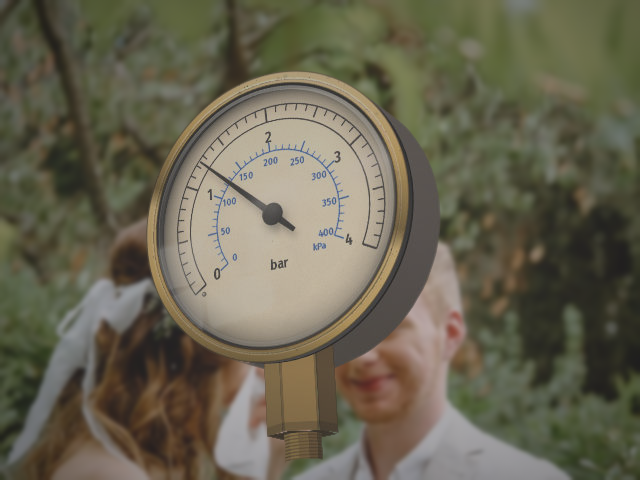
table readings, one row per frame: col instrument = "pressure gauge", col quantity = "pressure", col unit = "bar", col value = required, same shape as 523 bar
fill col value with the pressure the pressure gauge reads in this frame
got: 1.25 bar
